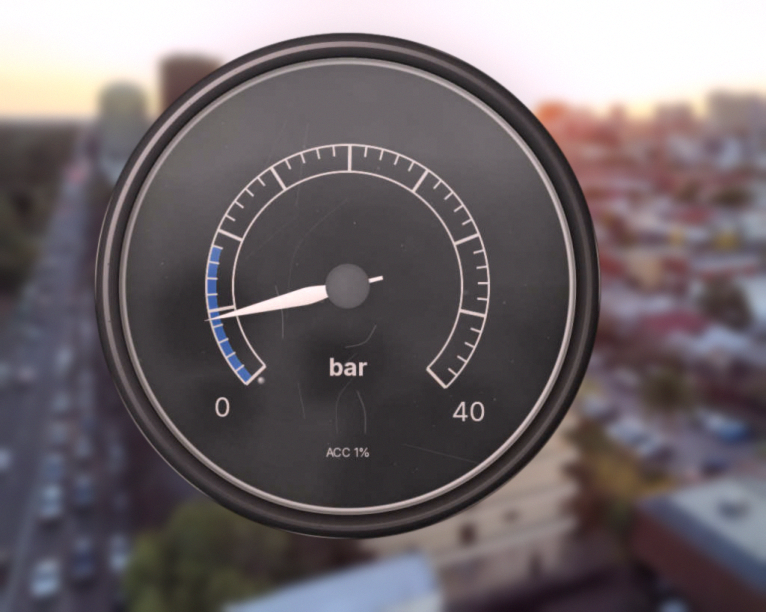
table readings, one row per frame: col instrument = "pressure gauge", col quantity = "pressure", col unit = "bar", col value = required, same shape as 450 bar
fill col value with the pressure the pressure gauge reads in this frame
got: 4.5 bar
